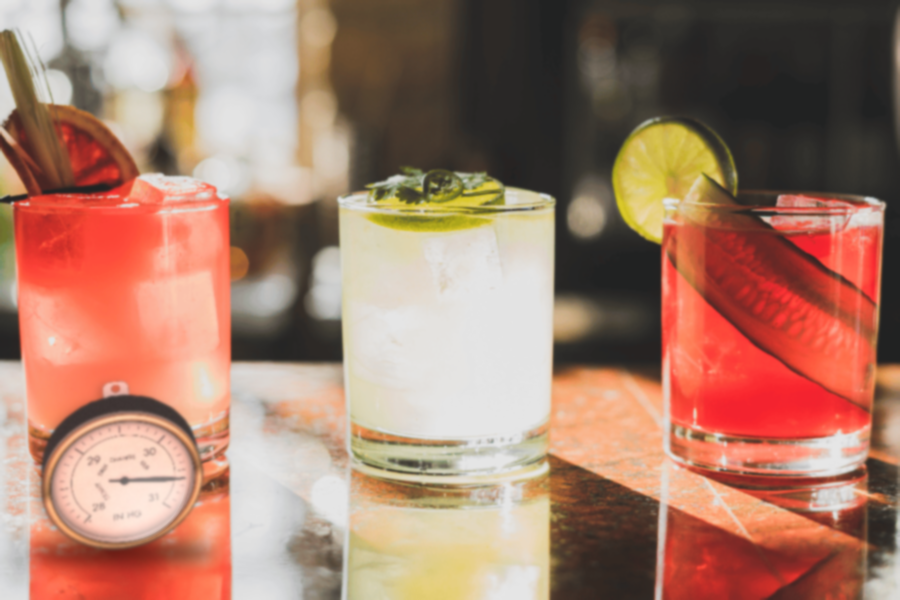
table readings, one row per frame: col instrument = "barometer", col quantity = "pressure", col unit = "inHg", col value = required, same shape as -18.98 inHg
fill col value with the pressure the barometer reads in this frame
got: 30.6 inHg
